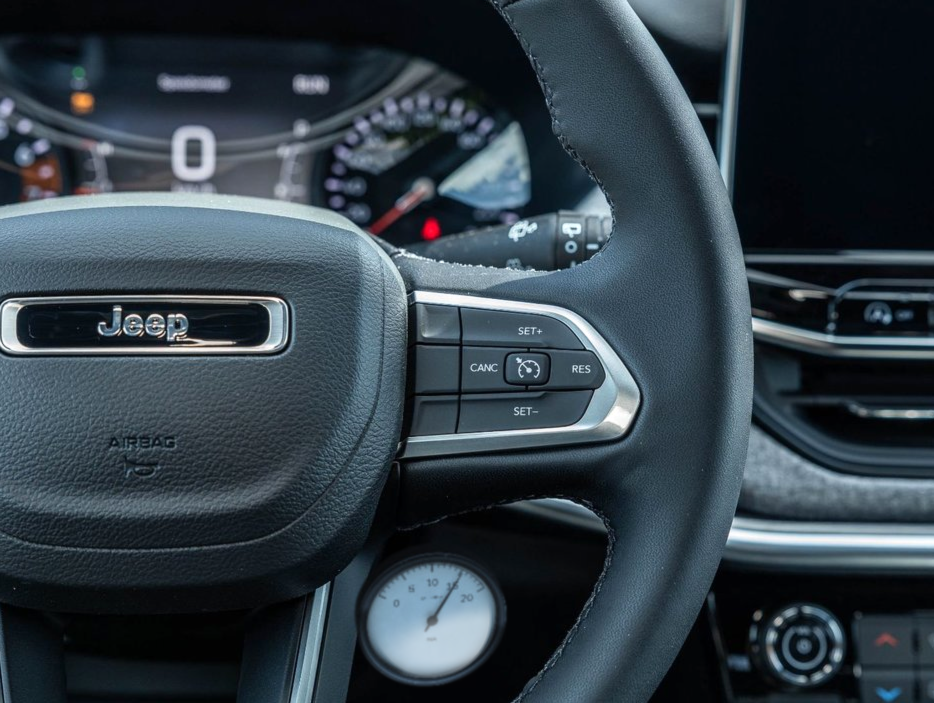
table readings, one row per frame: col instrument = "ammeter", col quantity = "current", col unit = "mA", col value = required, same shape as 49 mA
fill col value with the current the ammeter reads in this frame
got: 15 mA
